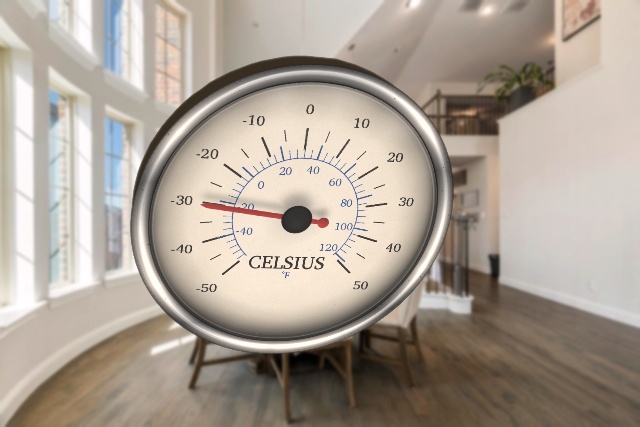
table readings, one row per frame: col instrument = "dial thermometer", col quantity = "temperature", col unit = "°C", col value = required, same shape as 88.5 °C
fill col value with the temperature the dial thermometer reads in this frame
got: -30 °C
